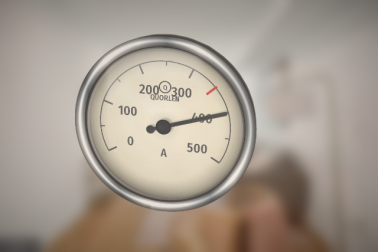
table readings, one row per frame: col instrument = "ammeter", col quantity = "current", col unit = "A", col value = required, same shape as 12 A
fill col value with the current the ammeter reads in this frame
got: 400 A
